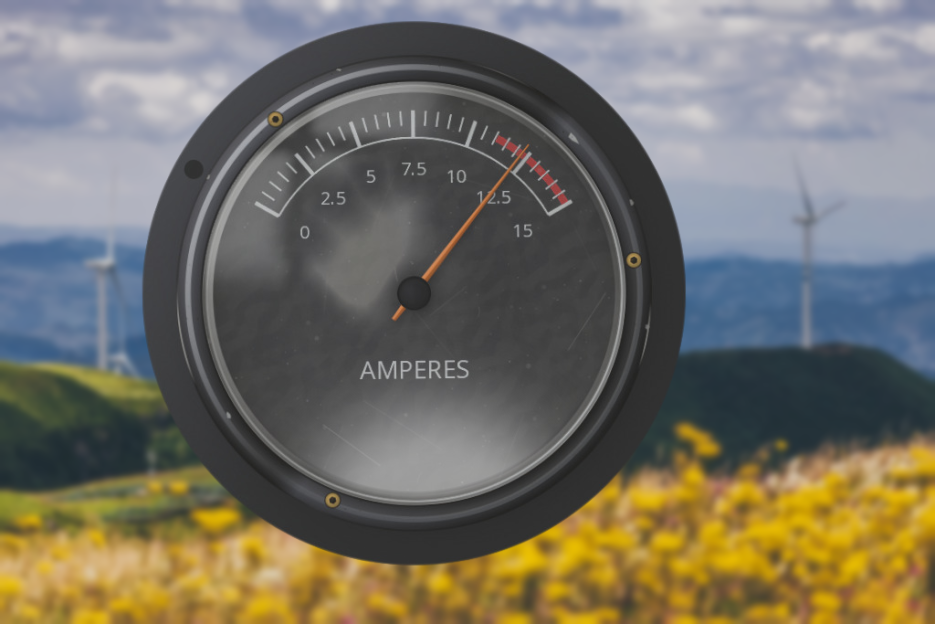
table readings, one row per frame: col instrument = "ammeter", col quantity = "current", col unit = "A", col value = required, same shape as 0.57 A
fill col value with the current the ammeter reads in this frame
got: 12.25 A
